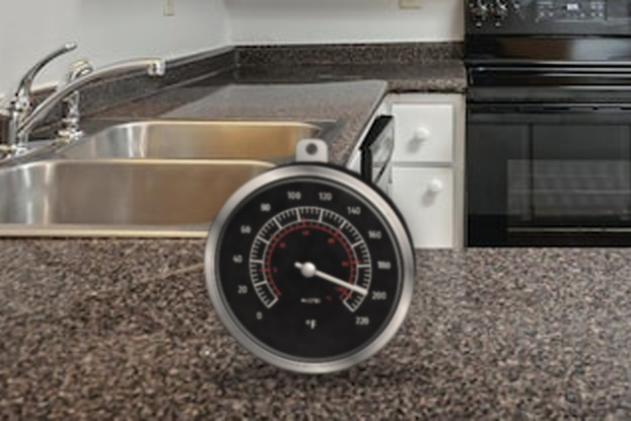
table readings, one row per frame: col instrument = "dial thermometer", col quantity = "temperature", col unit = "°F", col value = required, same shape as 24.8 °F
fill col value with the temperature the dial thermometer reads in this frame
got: 200 °F
